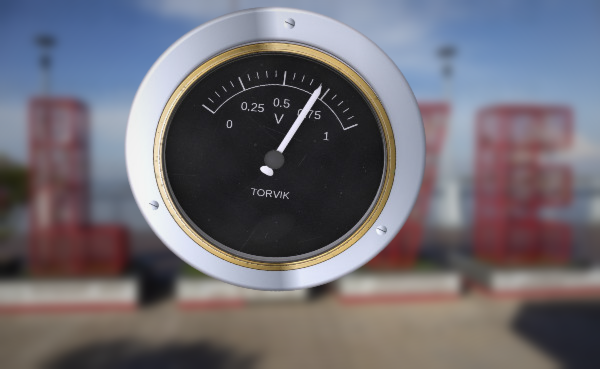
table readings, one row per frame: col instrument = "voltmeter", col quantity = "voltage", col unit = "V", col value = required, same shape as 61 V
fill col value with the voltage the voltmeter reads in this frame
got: 0.7 V
